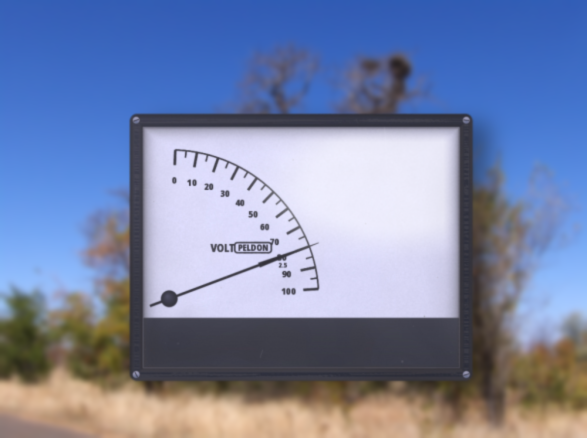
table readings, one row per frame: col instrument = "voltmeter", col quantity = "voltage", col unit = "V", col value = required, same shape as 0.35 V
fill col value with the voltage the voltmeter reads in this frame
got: 80 V
